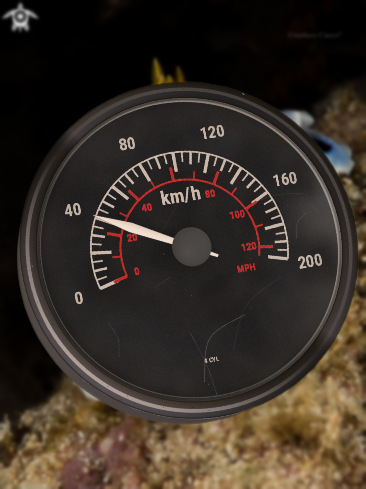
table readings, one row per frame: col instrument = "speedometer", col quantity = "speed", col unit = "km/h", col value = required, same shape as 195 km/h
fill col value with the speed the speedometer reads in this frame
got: 40 km/h
